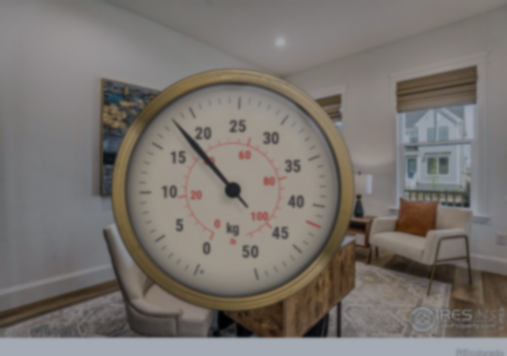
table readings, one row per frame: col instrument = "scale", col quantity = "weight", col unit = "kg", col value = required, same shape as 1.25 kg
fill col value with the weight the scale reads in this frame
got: 18 kg
